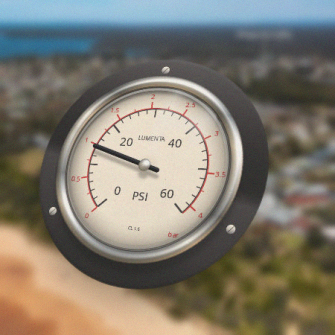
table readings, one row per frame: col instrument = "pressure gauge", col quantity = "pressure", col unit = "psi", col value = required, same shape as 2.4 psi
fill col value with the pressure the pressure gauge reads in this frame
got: 14 psi
